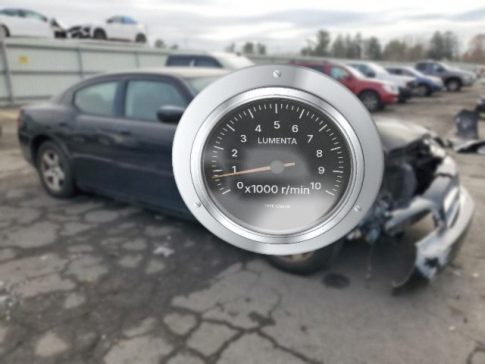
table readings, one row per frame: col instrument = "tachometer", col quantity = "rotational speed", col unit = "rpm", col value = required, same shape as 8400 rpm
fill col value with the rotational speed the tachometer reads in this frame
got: 800 rpm
